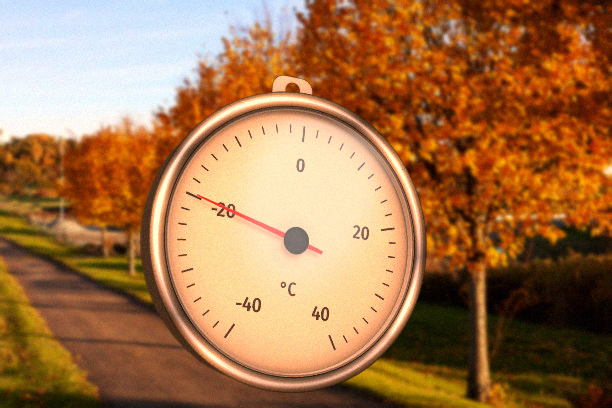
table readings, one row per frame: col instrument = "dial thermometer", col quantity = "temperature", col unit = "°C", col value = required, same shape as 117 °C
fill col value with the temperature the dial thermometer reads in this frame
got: -20 °C
